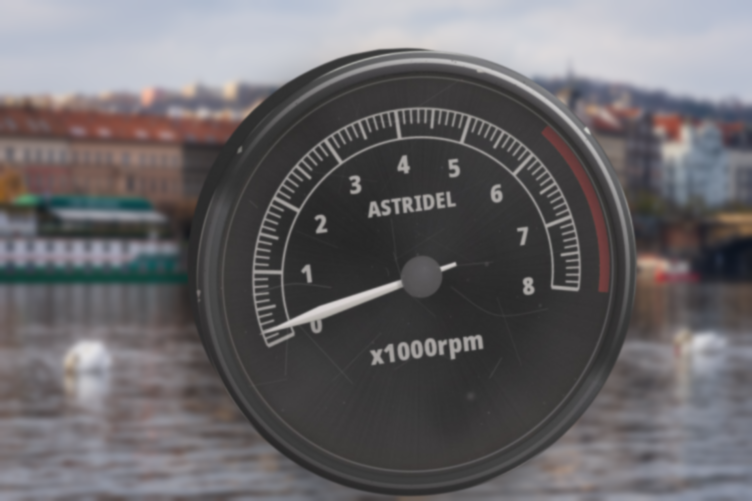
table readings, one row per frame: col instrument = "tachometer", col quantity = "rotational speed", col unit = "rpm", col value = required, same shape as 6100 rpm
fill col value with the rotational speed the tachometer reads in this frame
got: 200 rpm
